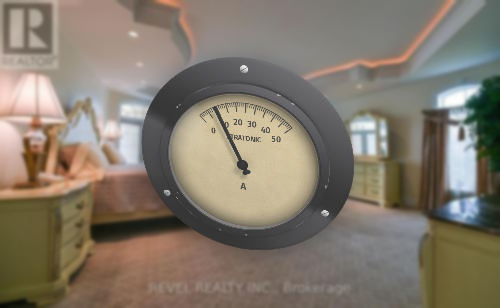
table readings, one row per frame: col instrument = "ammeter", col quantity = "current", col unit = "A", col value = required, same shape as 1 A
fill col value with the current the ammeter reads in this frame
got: 10 A
